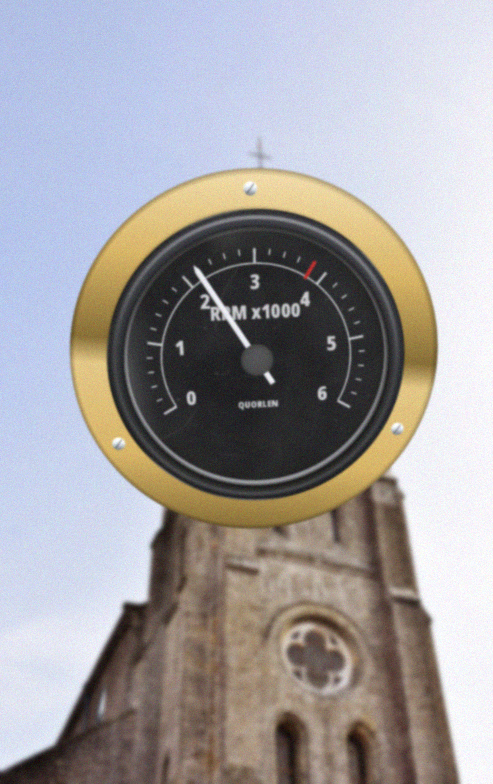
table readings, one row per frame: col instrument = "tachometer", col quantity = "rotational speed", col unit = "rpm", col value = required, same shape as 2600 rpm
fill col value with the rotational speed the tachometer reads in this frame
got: 2200 rpm
